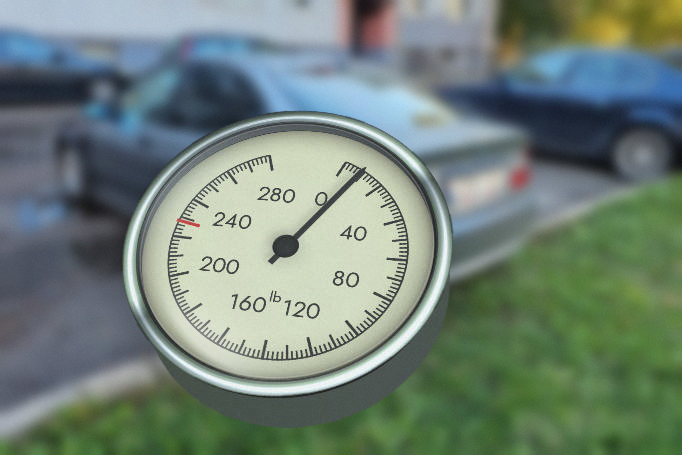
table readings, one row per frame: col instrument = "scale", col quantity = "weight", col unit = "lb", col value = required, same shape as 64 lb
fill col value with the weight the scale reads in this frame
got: 10 lb
